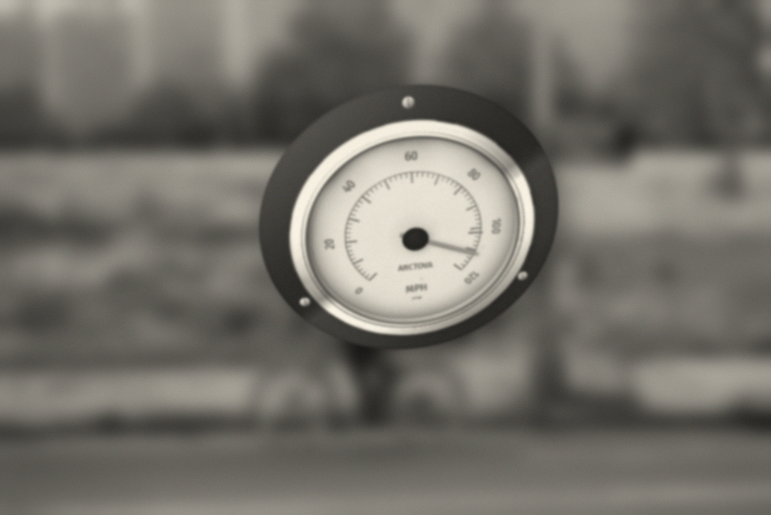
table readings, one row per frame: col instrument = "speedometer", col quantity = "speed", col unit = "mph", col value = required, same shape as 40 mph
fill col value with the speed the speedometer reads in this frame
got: 110 mph
